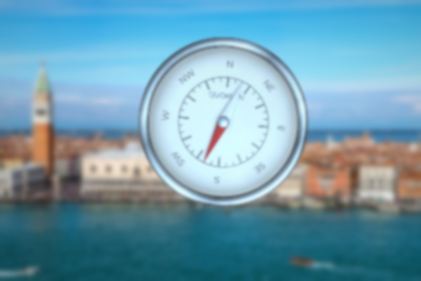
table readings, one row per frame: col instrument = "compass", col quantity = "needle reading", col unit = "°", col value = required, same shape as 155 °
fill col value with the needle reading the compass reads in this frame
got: 200 °
